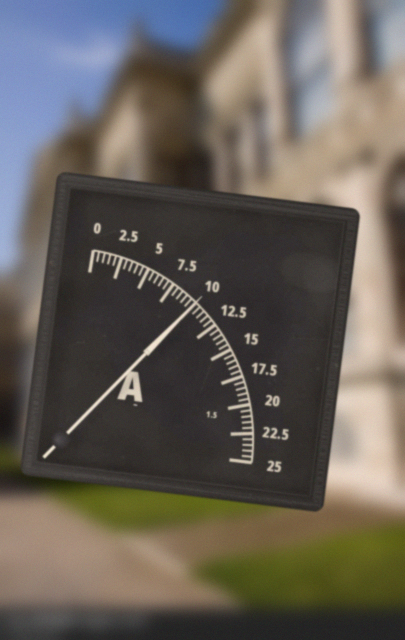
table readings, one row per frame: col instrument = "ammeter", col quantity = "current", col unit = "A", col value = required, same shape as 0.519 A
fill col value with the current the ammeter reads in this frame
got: 10 A
